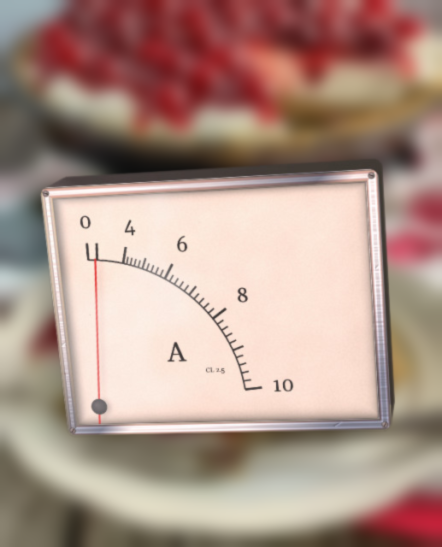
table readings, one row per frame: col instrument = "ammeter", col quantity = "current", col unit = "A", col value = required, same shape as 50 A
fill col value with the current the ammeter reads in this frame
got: 2 A
